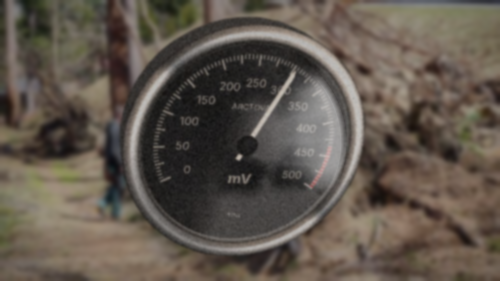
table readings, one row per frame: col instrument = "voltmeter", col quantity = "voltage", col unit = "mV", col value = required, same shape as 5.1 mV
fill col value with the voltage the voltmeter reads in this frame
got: 300 mV
